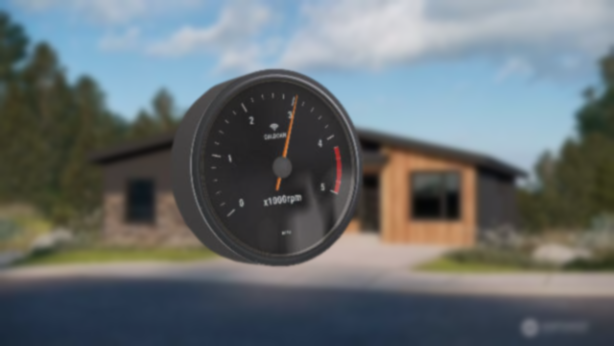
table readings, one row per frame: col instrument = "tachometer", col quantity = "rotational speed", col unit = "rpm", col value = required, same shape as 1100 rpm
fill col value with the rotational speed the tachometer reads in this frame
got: 3000 rpm
